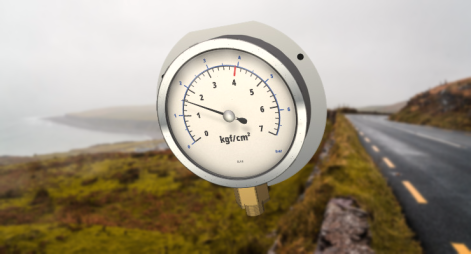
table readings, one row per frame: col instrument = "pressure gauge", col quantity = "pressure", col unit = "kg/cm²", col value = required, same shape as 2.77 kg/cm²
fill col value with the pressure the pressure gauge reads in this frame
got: 1.6 kg/cm²
